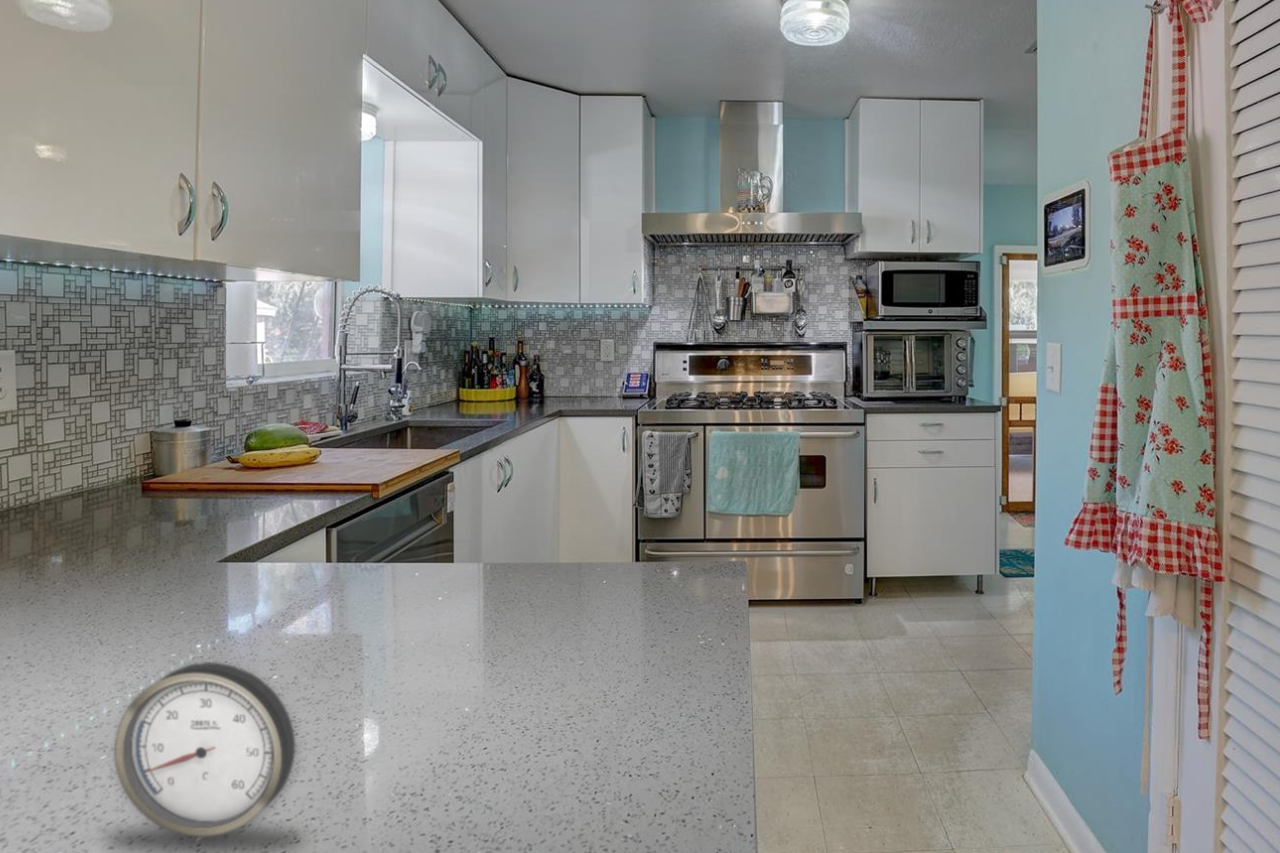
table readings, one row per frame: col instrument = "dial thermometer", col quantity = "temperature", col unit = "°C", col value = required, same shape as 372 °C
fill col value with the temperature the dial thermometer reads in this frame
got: 5 °C
